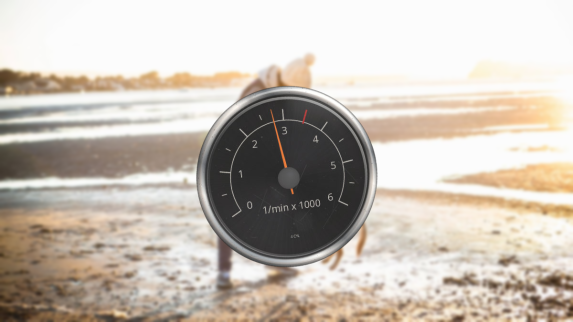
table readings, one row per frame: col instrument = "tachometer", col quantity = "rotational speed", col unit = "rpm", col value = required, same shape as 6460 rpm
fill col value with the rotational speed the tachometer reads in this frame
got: 2750 rpm
